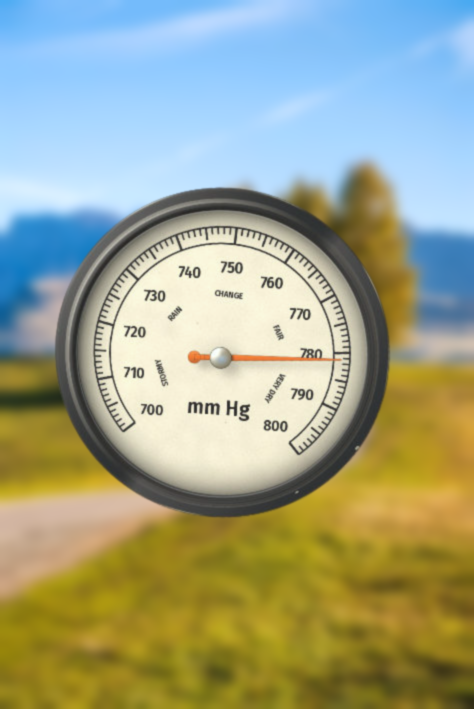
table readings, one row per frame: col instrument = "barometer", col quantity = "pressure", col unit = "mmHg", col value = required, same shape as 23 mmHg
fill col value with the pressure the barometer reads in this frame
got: 781 mmHg
